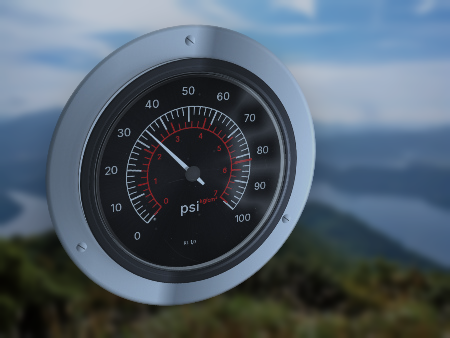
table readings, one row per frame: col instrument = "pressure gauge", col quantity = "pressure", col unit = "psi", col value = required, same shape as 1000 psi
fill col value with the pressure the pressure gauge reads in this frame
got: 34 psi
